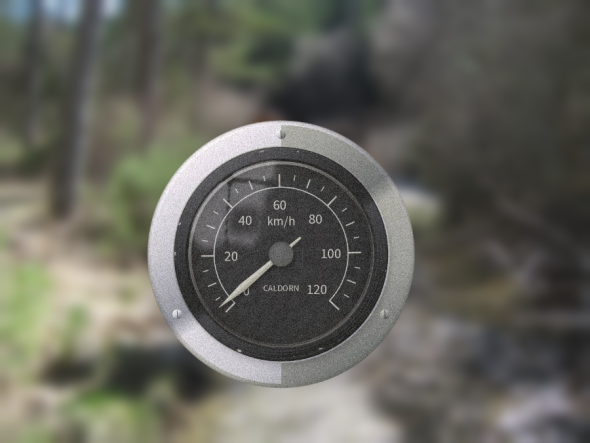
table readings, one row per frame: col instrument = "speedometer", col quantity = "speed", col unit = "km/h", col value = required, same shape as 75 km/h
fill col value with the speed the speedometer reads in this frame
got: 2.5 km/h
